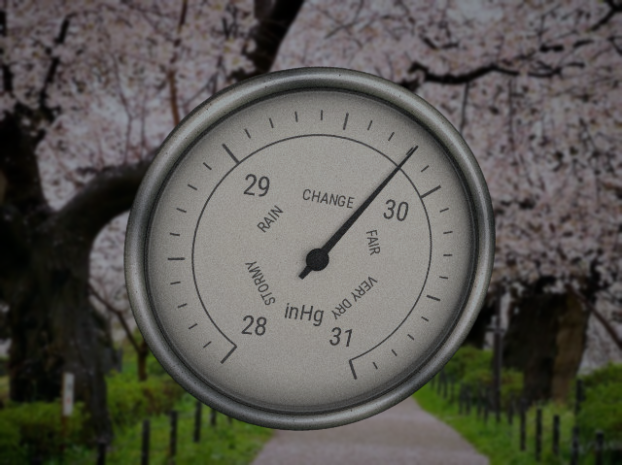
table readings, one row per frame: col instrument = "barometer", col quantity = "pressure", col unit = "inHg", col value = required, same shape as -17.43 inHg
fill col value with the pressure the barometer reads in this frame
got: 29.8 inHg
